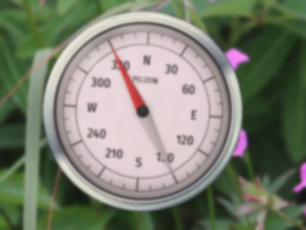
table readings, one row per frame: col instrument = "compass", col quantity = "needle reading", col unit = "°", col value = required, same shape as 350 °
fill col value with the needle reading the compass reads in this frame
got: 330 °
